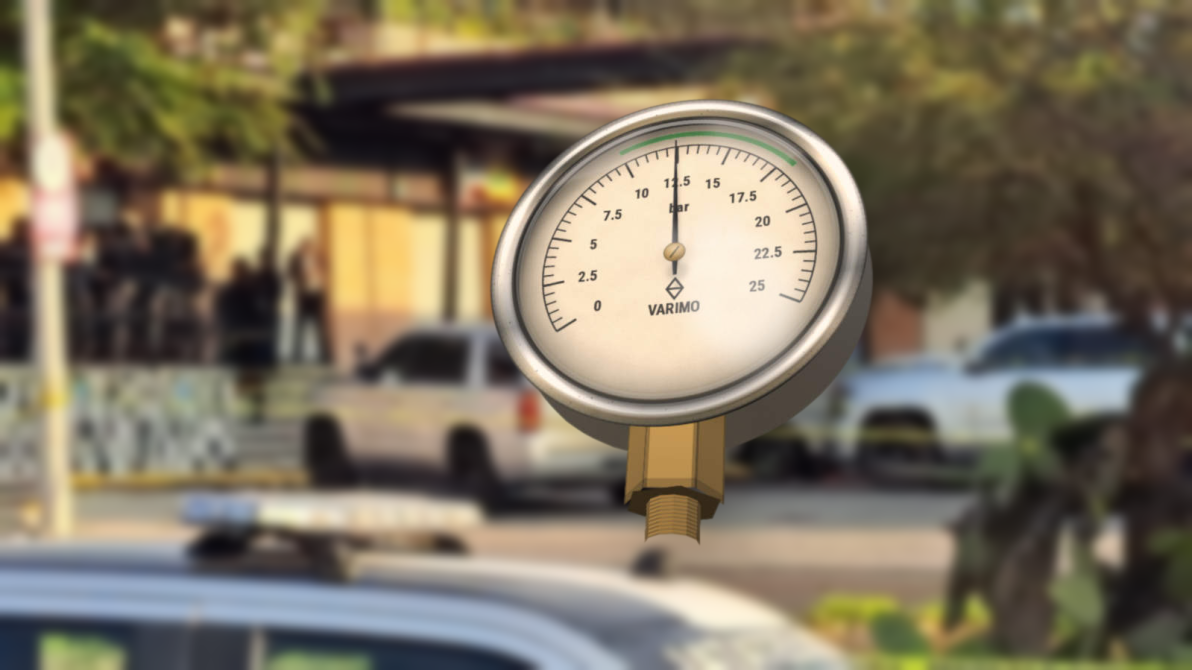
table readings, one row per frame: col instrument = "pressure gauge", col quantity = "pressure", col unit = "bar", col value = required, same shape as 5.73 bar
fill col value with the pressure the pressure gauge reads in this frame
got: 12.5 bar
